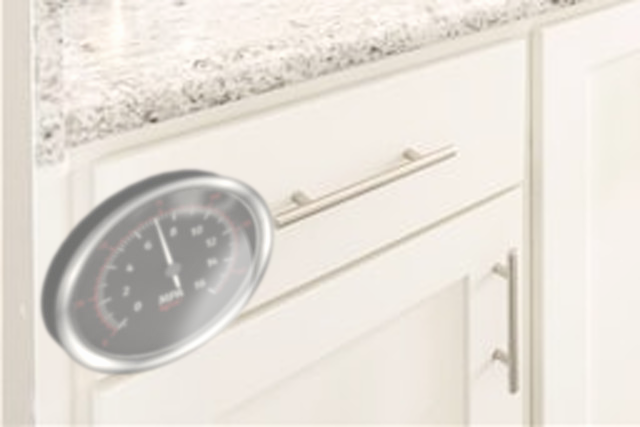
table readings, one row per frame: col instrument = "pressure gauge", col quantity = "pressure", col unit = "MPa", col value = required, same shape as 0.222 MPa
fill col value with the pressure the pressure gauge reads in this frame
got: 7 MPa
